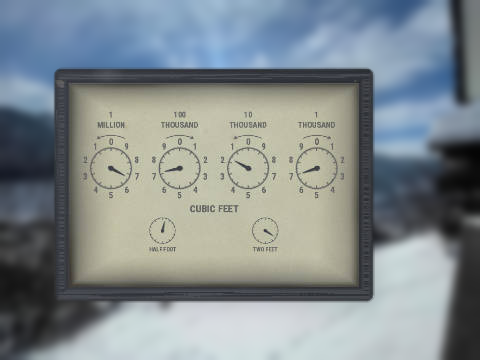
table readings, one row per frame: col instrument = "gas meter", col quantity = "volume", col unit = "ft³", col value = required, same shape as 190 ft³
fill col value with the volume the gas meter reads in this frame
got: 671700 ft³
